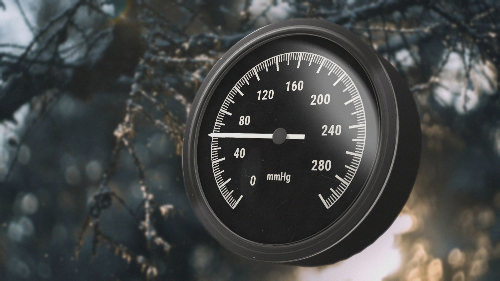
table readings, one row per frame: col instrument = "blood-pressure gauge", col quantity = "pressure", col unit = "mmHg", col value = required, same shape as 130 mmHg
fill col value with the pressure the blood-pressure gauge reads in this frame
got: 60 mmHg
